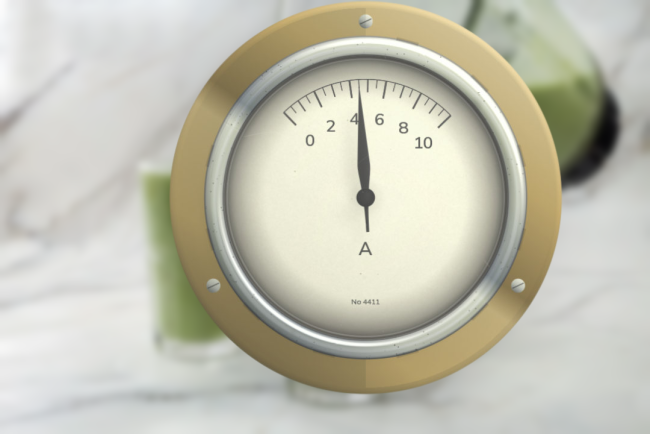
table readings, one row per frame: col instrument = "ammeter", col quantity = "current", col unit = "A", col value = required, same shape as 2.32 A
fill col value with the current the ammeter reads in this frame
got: 4.5 A
